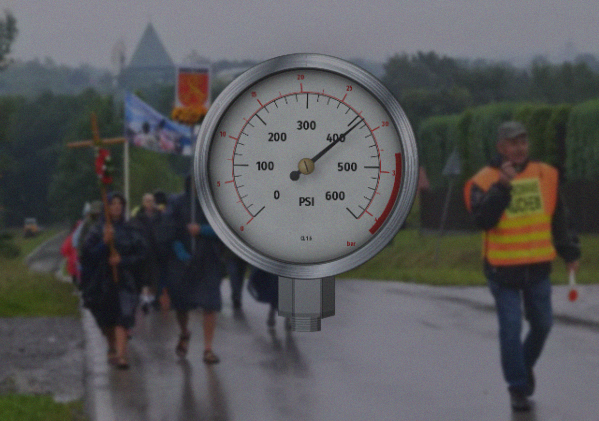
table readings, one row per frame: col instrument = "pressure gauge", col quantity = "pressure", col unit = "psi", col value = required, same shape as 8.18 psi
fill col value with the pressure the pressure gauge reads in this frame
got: 410 psi
